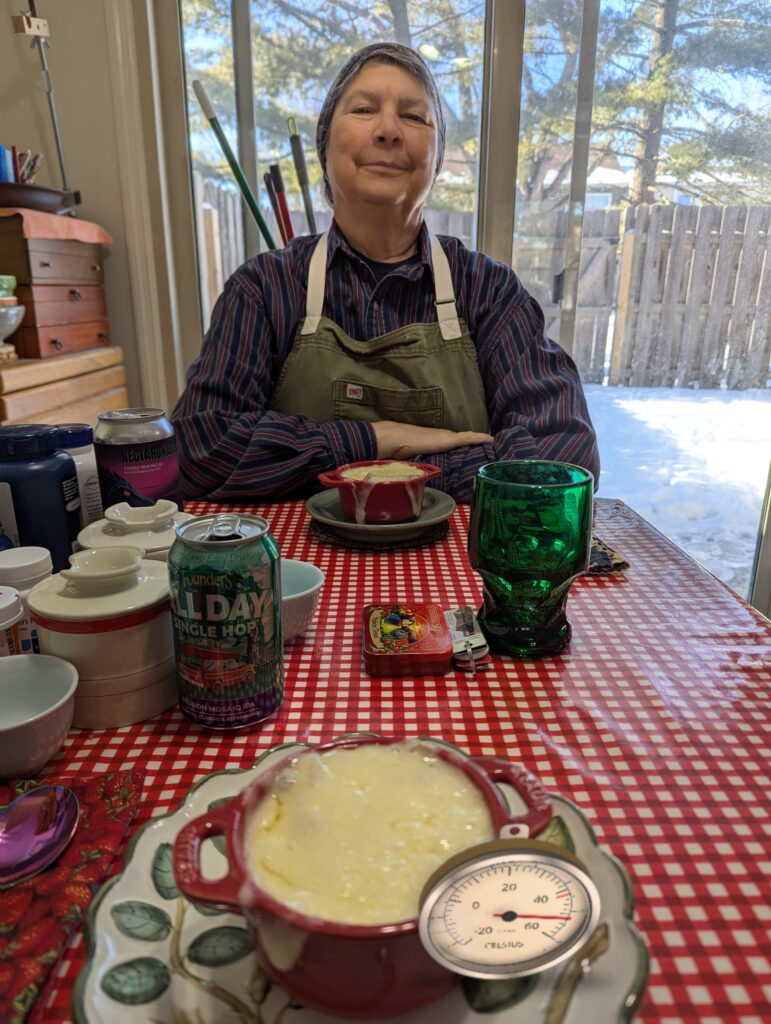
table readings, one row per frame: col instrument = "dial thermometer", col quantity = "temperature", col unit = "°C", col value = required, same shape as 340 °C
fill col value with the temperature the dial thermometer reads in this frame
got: 50 °C
